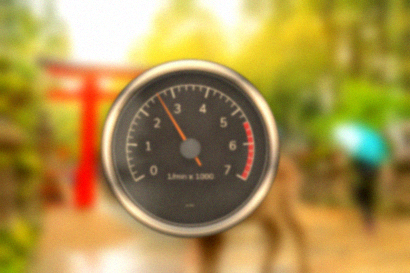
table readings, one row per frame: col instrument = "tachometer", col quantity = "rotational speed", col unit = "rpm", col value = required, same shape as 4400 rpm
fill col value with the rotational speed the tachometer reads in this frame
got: 2600 rpm
